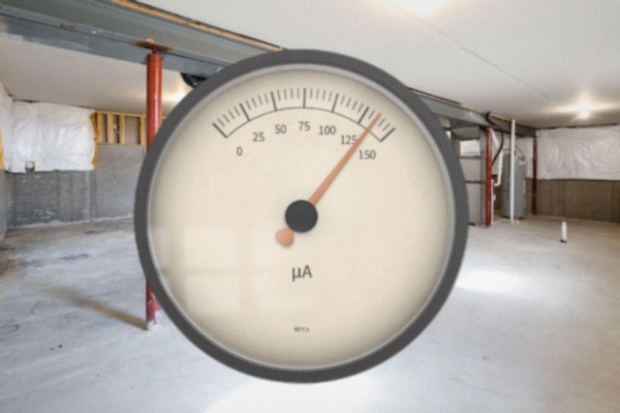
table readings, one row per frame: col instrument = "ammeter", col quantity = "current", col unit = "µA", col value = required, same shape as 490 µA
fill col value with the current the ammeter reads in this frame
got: 135 µA
